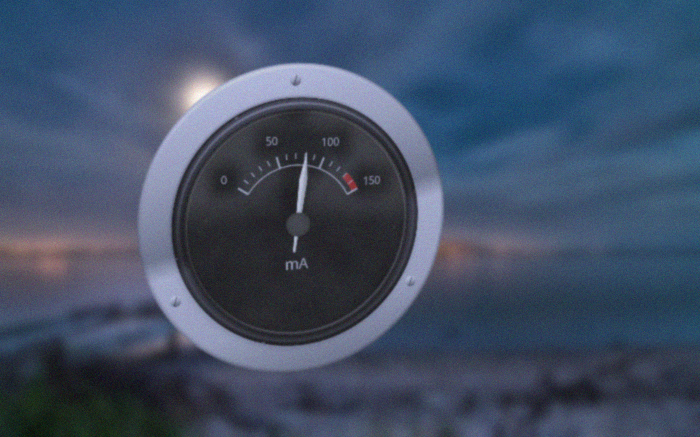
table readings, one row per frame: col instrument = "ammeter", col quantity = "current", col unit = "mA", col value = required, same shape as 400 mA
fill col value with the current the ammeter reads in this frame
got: 80 mA
